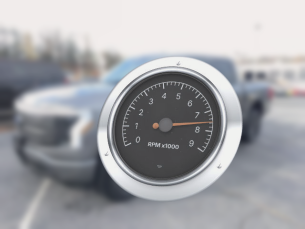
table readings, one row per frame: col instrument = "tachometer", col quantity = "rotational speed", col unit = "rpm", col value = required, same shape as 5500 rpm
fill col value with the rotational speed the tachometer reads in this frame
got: 7600 rpm
